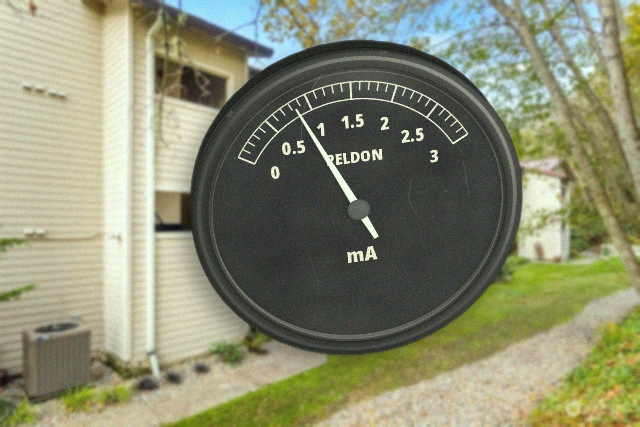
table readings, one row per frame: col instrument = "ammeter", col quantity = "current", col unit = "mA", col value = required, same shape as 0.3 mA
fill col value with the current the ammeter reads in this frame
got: 0.85 mA
